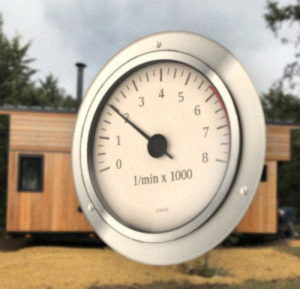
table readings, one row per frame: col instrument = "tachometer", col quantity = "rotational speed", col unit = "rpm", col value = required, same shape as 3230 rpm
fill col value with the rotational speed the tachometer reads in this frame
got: 2000 rpm
